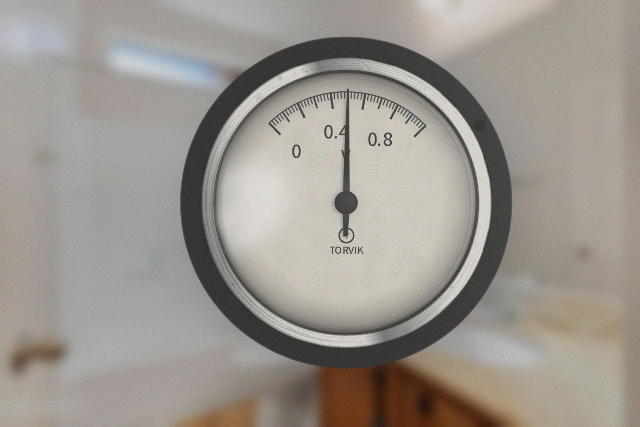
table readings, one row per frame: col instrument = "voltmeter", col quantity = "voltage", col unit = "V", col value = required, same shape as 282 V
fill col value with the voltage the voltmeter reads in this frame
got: 0.5 V
